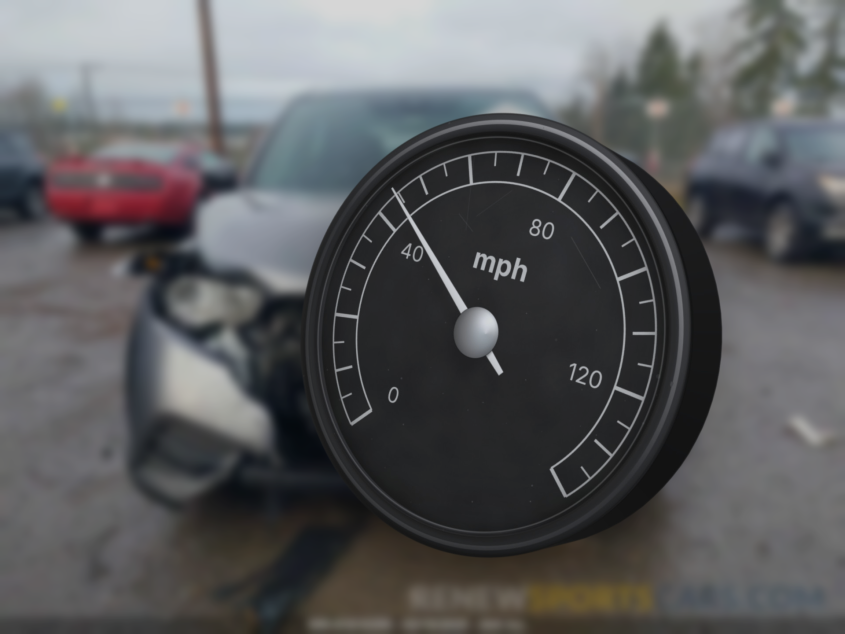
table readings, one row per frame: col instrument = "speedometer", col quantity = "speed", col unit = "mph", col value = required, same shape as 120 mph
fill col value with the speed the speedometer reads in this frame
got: 45 mph
